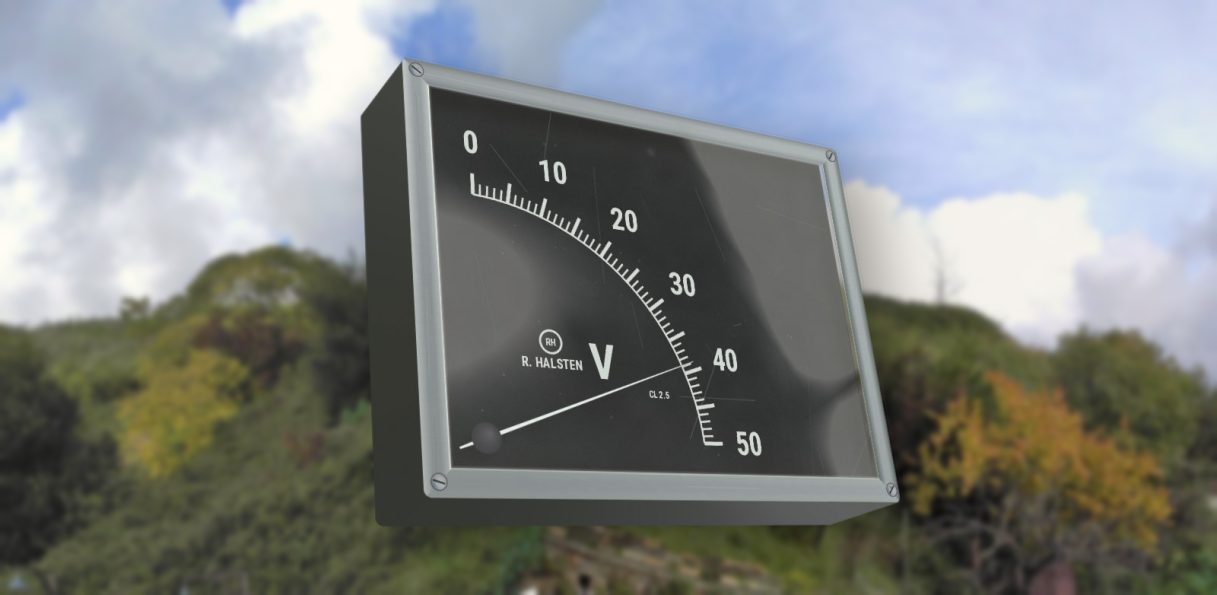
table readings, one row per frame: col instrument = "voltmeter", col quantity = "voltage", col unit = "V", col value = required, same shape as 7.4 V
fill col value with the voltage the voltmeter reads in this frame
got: 39 V
